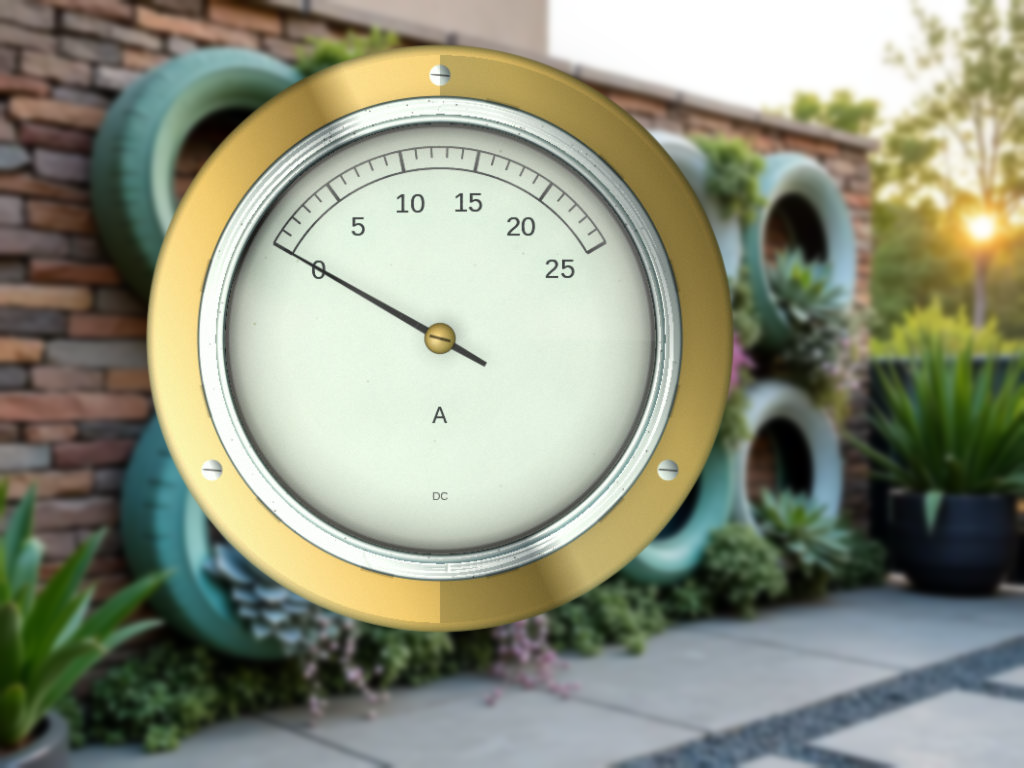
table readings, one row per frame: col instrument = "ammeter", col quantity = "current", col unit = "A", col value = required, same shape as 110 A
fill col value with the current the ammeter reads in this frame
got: 0 A
